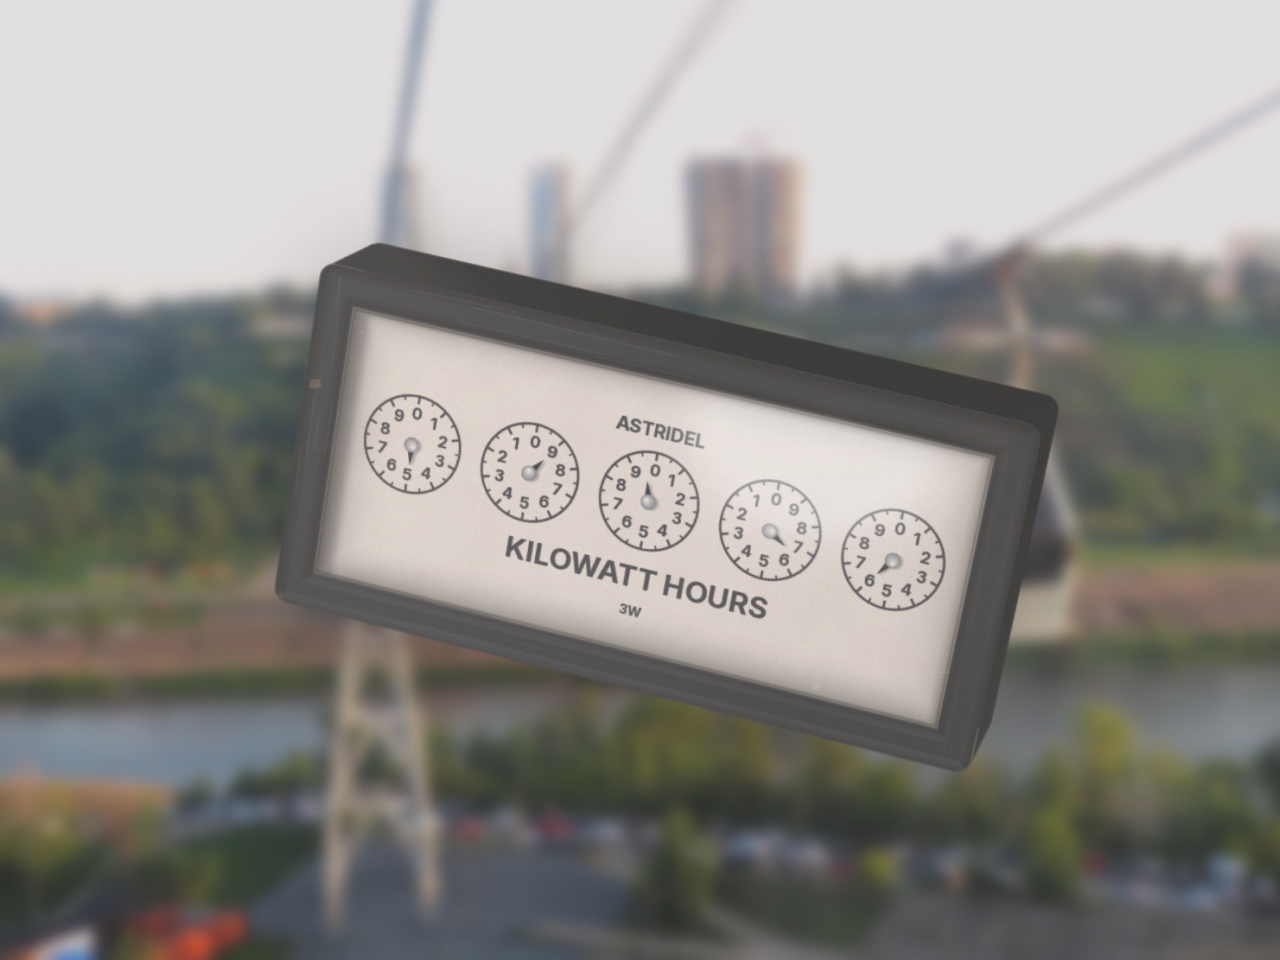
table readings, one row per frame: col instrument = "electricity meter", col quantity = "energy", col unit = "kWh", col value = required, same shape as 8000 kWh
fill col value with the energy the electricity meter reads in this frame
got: 48966 kWh
